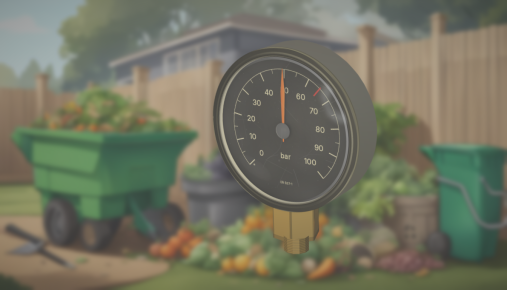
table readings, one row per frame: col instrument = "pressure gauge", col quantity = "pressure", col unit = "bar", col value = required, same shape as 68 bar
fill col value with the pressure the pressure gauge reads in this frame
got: 50 bar
